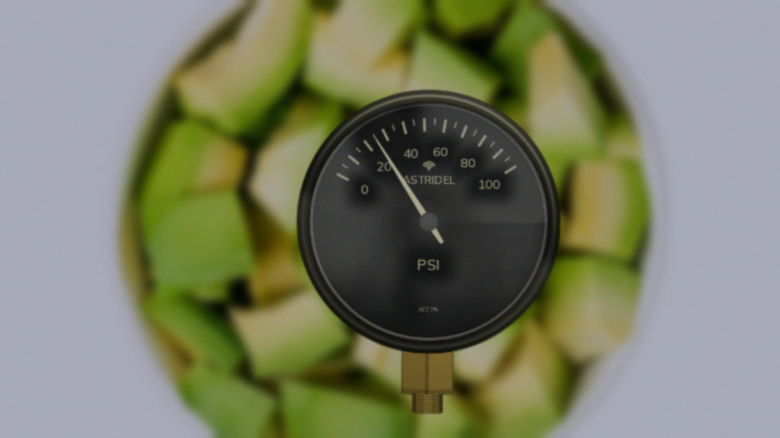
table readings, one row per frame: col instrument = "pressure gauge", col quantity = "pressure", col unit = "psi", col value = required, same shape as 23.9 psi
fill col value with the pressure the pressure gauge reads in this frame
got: 25 psi
